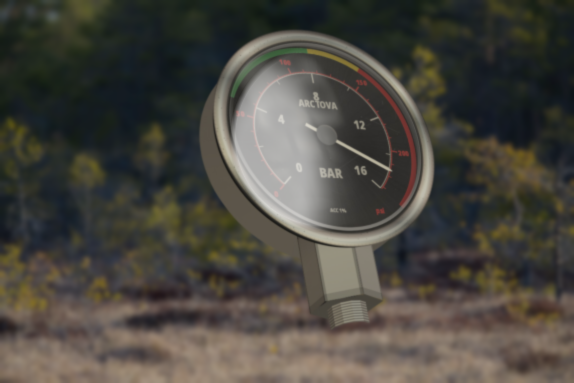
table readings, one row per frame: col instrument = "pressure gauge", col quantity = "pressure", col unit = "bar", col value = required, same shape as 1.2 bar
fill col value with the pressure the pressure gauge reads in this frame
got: 15 bar
